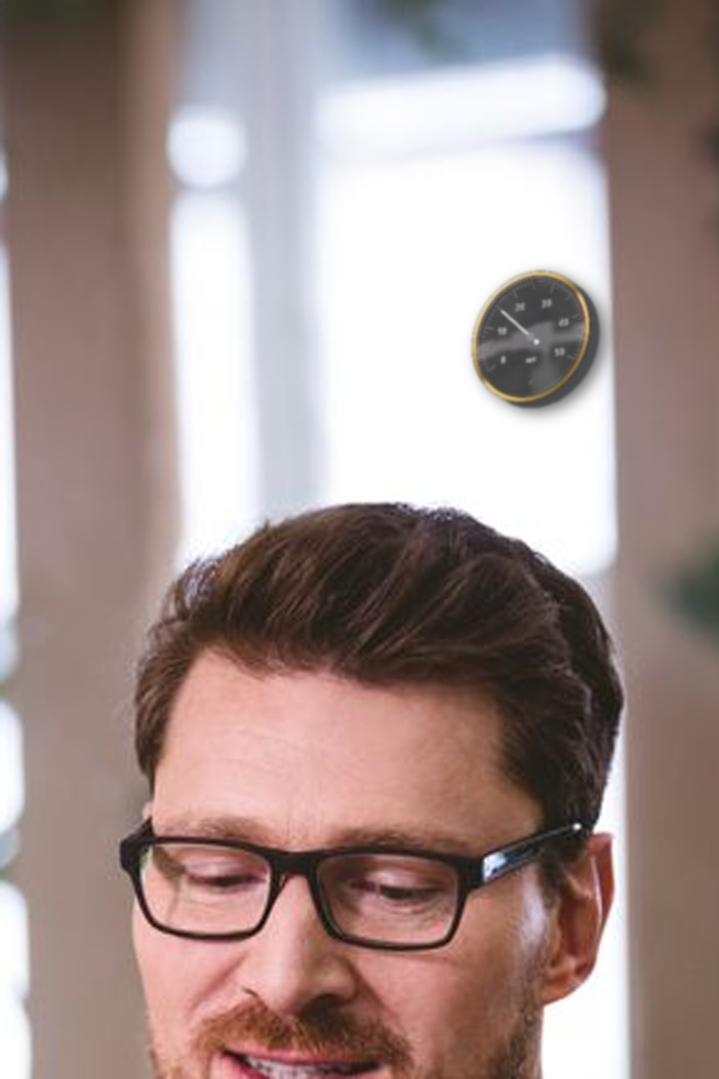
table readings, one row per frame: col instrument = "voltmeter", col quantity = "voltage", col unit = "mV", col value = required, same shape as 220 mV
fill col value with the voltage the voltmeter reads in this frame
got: 15 mV
